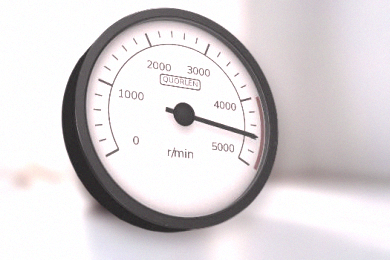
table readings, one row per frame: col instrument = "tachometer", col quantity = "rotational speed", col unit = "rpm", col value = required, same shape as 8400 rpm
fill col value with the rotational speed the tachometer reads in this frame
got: 4600 rpm
